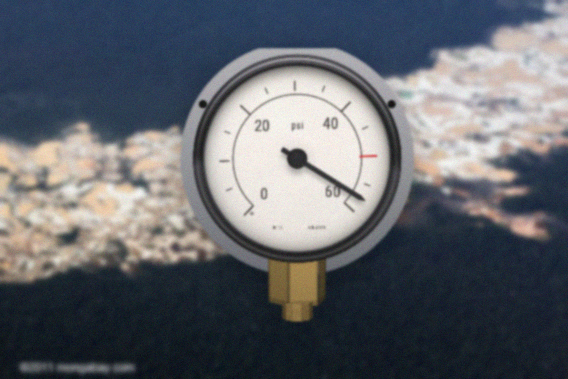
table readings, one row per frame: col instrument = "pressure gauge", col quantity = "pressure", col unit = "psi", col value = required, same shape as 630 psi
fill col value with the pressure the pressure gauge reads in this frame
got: 57.5 psi
